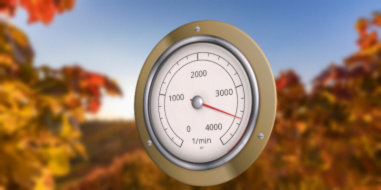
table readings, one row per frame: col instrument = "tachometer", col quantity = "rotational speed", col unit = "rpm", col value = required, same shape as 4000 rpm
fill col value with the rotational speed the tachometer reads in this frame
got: 3500 rpm
